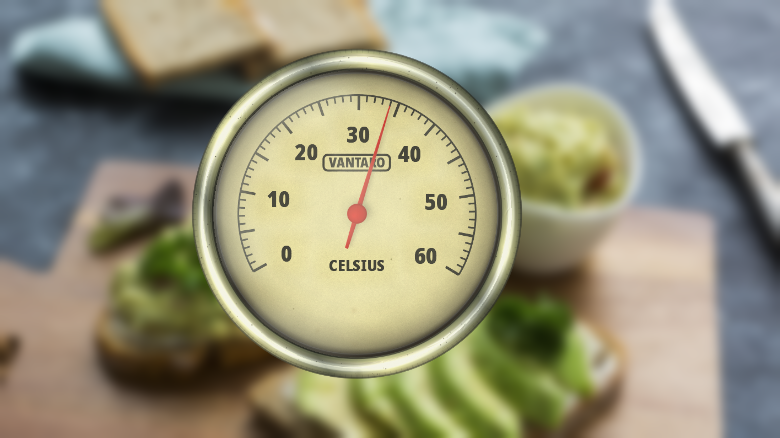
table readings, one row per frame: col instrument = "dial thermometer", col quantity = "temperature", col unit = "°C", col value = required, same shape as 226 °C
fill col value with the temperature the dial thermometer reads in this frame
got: 34 °C
